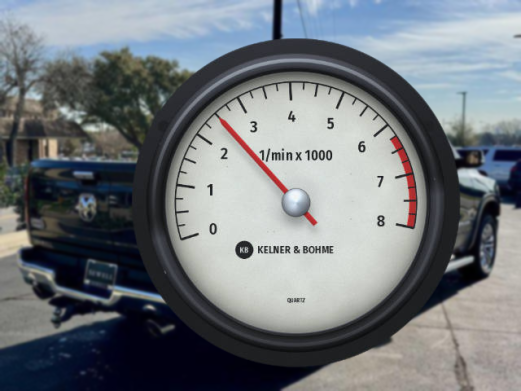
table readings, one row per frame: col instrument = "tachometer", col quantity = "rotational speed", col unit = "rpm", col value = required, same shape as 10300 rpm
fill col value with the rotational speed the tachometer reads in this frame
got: 2500 rpm
